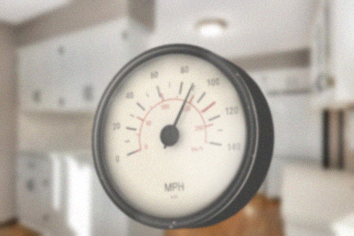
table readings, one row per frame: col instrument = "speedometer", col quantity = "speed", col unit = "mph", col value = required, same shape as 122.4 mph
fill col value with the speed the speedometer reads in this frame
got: 90 mph
